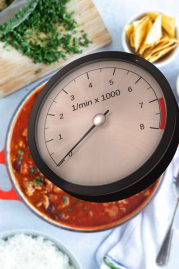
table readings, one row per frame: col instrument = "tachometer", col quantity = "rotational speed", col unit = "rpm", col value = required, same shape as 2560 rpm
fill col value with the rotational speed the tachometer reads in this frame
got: 0 rpm
